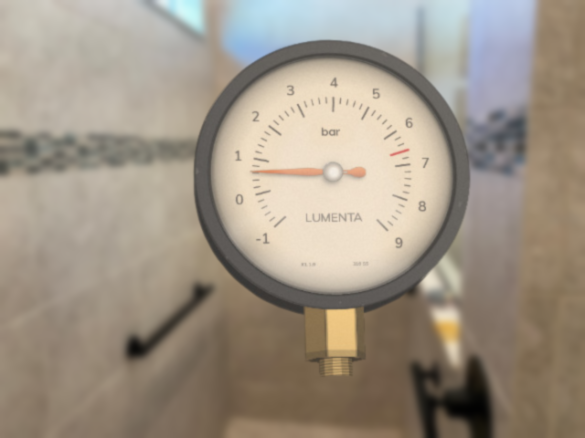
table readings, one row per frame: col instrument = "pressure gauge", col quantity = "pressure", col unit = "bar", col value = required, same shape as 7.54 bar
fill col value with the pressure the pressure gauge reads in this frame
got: 0.6 bar
